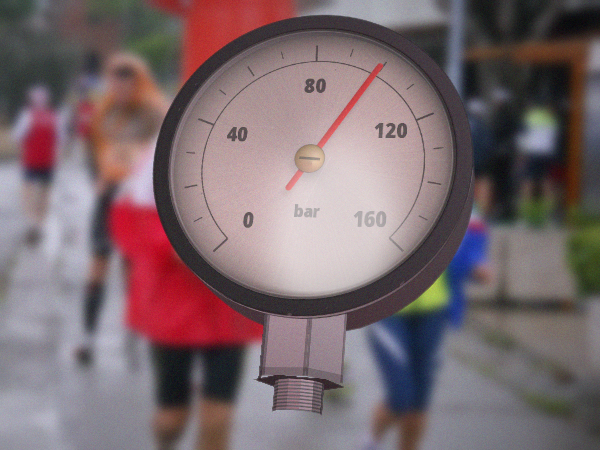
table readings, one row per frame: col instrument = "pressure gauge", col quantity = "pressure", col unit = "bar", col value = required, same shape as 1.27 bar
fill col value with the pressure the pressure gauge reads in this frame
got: 100 bar
